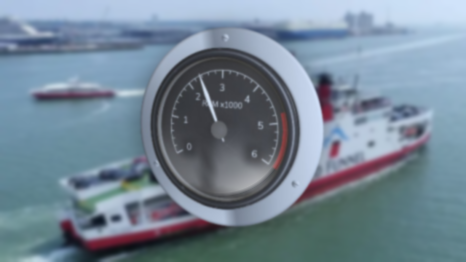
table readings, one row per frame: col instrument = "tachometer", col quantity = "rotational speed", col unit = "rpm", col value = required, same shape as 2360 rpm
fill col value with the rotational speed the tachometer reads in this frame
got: 2400 rpm
